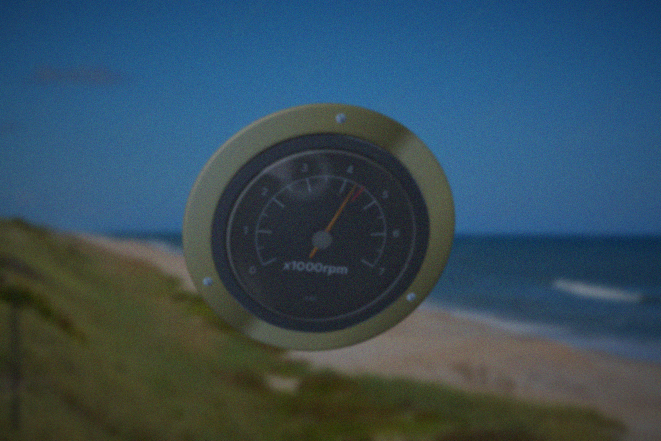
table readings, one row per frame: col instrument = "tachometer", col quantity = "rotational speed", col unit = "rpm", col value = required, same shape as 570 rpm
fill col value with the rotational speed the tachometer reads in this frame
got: 4250 rpm
